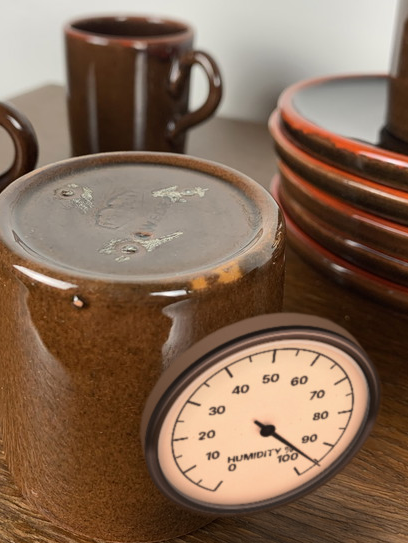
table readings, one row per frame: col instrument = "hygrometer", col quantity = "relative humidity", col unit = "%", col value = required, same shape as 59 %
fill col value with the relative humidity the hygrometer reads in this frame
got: 95 %
